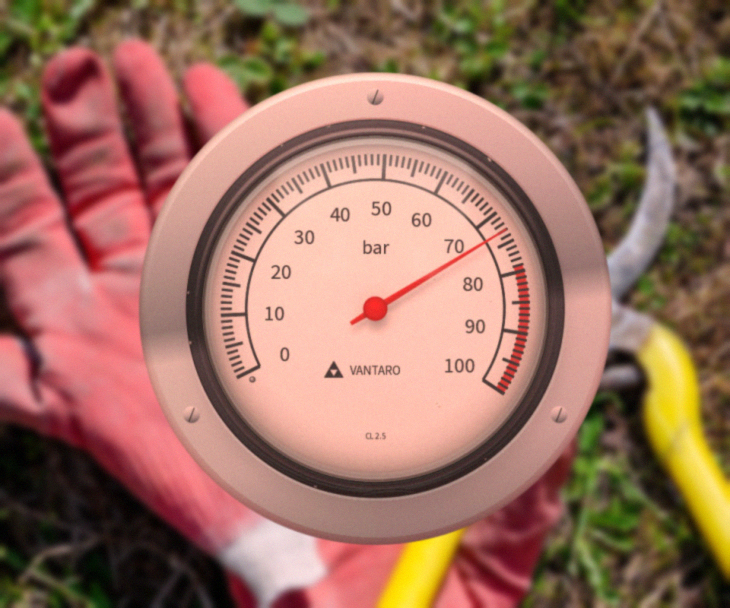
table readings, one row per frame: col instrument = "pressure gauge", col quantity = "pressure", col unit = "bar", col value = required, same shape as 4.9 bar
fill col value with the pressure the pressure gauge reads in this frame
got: 73 bar
